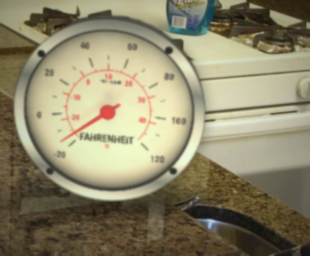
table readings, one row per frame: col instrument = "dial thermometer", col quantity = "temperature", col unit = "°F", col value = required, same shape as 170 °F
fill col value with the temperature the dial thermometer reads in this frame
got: -15 °F
